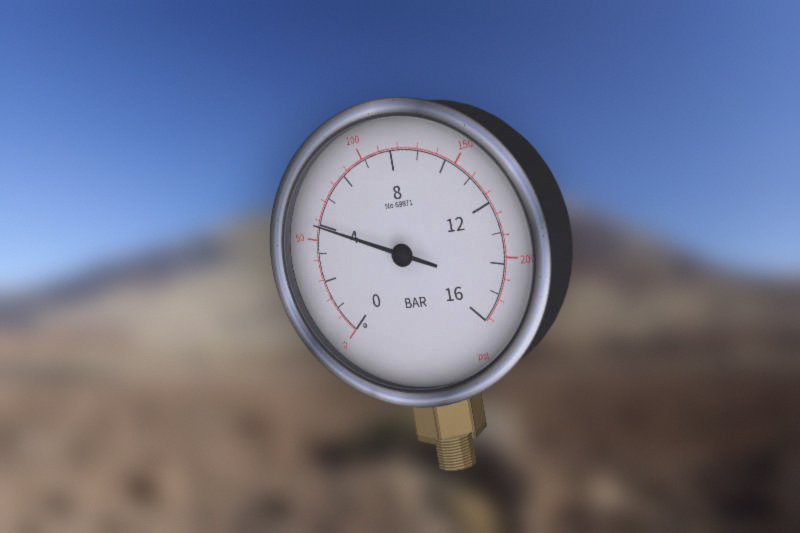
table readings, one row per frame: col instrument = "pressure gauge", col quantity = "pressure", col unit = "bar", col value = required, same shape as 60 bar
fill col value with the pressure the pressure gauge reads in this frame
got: 4 bar
